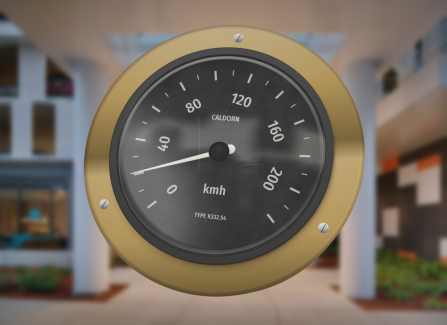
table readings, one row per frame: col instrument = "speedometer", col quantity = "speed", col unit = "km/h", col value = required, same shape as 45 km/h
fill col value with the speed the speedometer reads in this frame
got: 20 km/h
